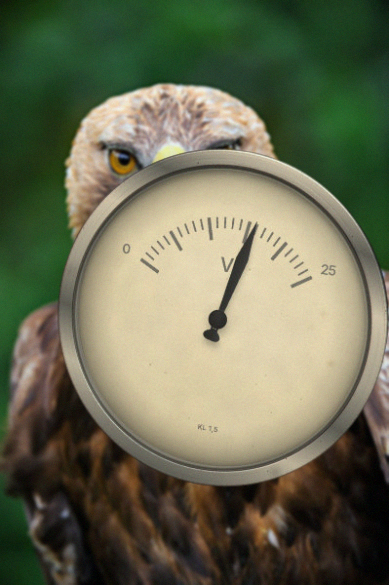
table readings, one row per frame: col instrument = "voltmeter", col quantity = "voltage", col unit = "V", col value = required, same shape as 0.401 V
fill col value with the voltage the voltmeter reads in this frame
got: 16 V
